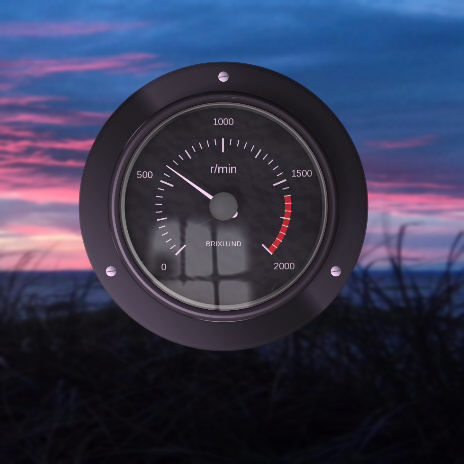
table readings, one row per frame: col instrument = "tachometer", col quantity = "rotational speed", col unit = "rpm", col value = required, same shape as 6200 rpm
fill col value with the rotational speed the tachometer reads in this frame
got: 600 rpm
